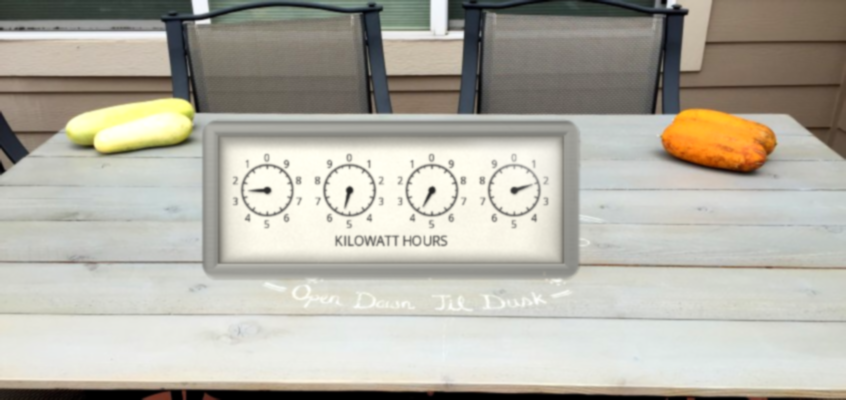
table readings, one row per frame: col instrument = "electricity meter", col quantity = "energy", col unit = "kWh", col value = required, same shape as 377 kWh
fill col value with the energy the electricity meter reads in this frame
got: 2542 kWh
